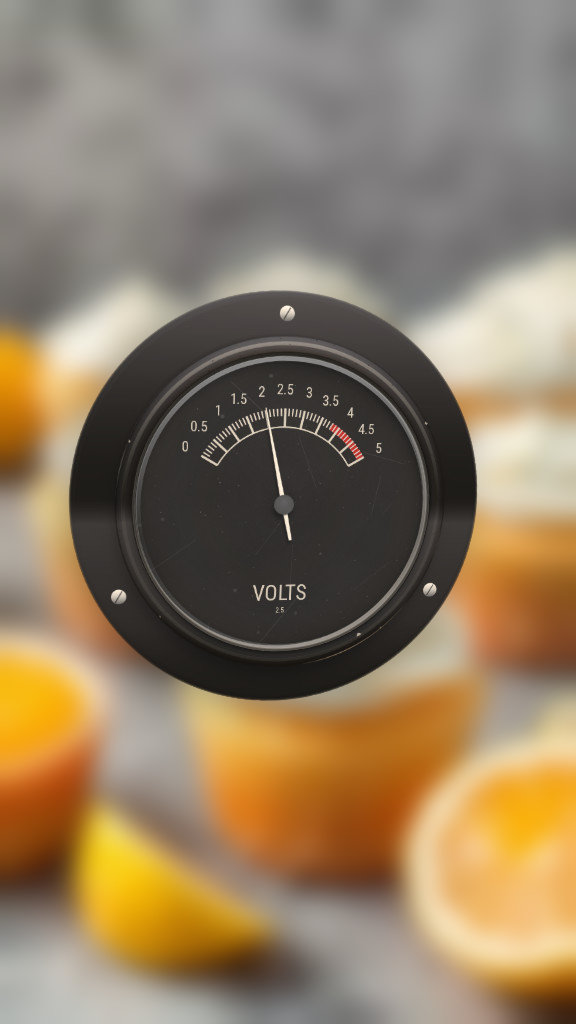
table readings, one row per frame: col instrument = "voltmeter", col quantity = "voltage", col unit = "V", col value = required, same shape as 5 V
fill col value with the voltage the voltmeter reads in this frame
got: 2 V
